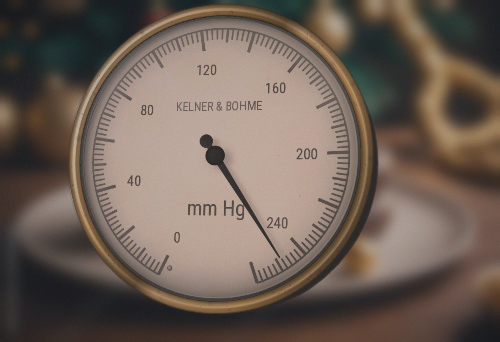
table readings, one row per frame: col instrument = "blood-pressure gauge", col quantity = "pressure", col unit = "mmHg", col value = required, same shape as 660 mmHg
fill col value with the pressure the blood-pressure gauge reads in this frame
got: 248 mmHg
